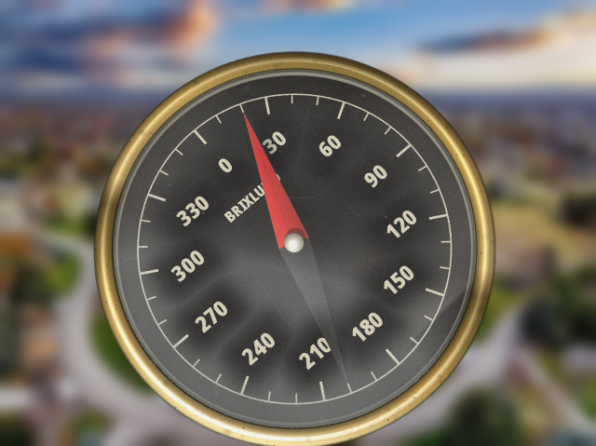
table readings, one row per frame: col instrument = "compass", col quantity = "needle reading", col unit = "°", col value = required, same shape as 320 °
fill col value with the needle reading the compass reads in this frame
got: 20 °
